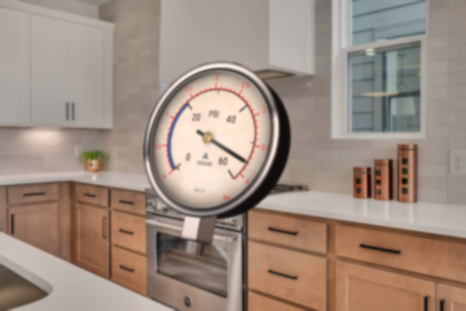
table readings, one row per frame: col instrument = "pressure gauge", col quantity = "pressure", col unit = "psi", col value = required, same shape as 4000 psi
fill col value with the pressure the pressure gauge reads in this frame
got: 55 psi
